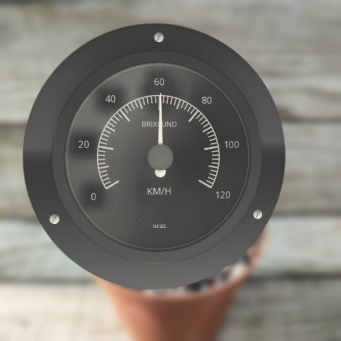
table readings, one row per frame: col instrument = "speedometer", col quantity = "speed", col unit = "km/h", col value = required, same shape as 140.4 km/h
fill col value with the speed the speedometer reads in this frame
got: 60 km/h
